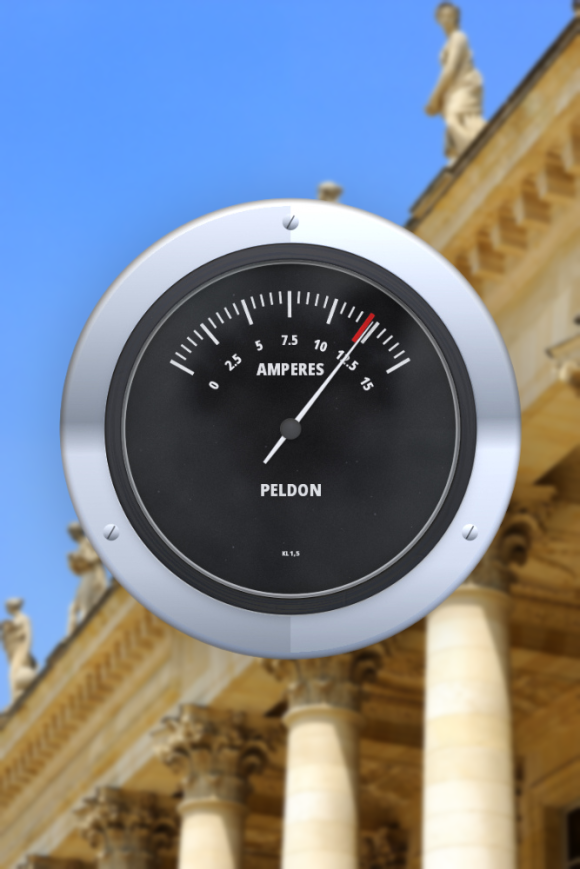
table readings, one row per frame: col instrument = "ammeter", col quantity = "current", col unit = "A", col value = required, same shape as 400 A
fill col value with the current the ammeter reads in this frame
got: 12.25 A
